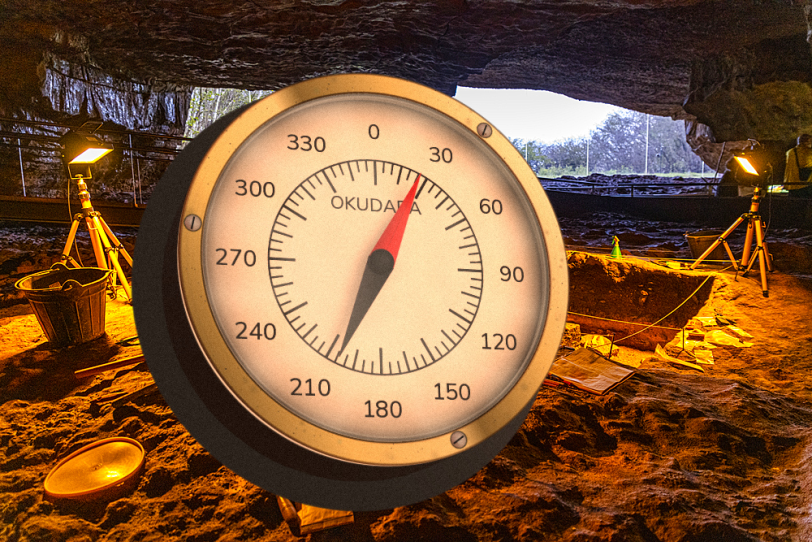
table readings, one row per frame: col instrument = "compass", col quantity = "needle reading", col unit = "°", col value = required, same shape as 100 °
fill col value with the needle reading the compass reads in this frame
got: 25 °
